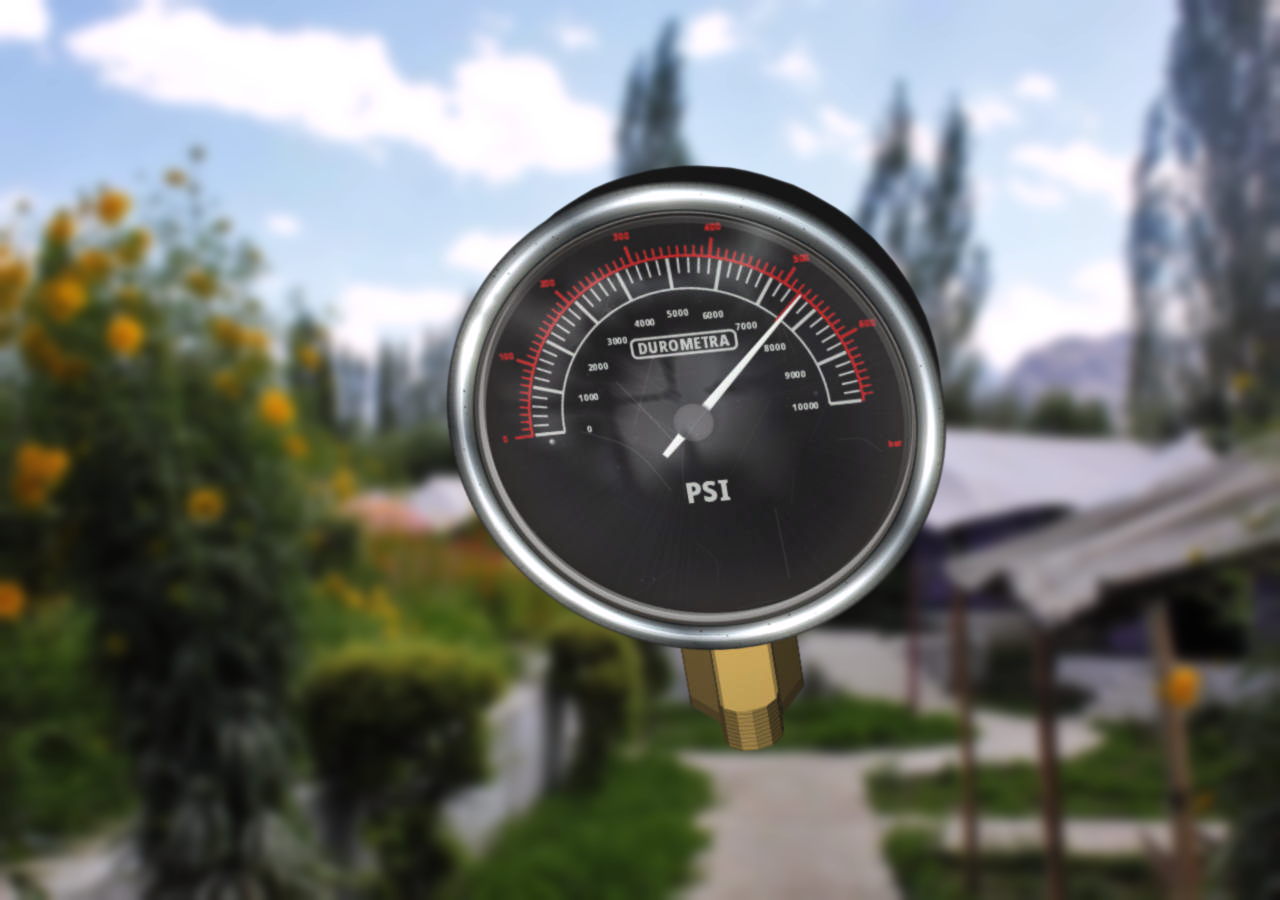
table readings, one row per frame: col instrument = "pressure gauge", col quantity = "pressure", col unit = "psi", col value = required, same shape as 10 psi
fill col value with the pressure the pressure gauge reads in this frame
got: 7600 psi
